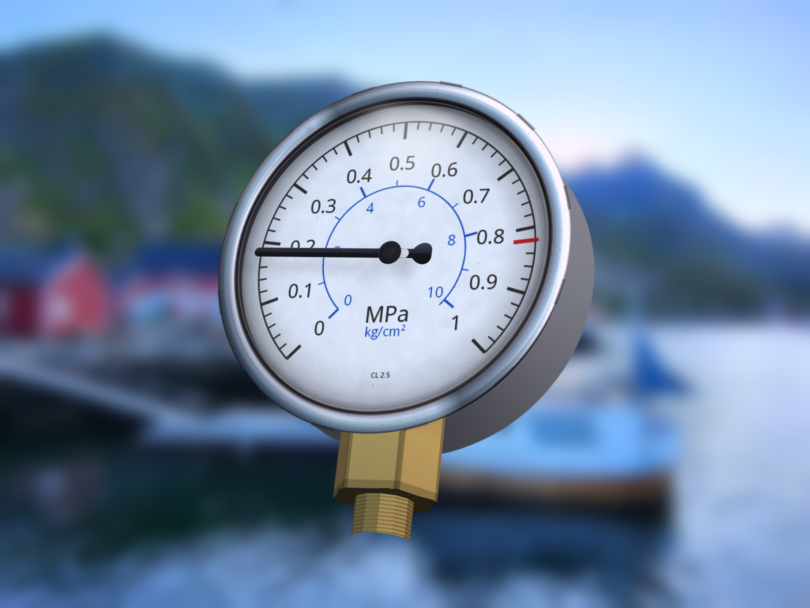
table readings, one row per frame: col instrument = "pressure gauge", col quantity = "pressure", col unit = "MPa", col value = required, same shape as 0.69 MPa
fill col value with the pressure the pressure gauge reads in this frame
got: 0.18 MPa
